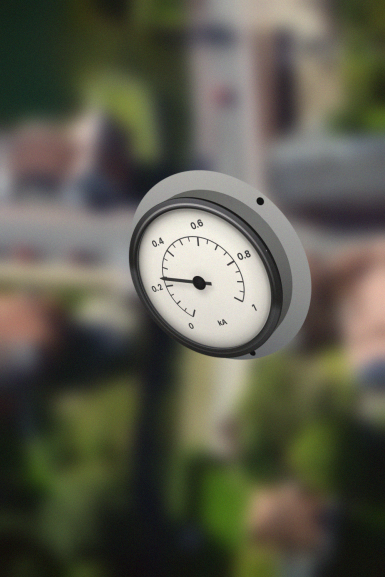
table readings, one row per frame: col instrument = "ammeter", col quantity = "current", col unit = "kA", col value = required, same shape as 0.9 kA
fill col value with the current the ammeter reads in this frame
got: 0.25 kA
